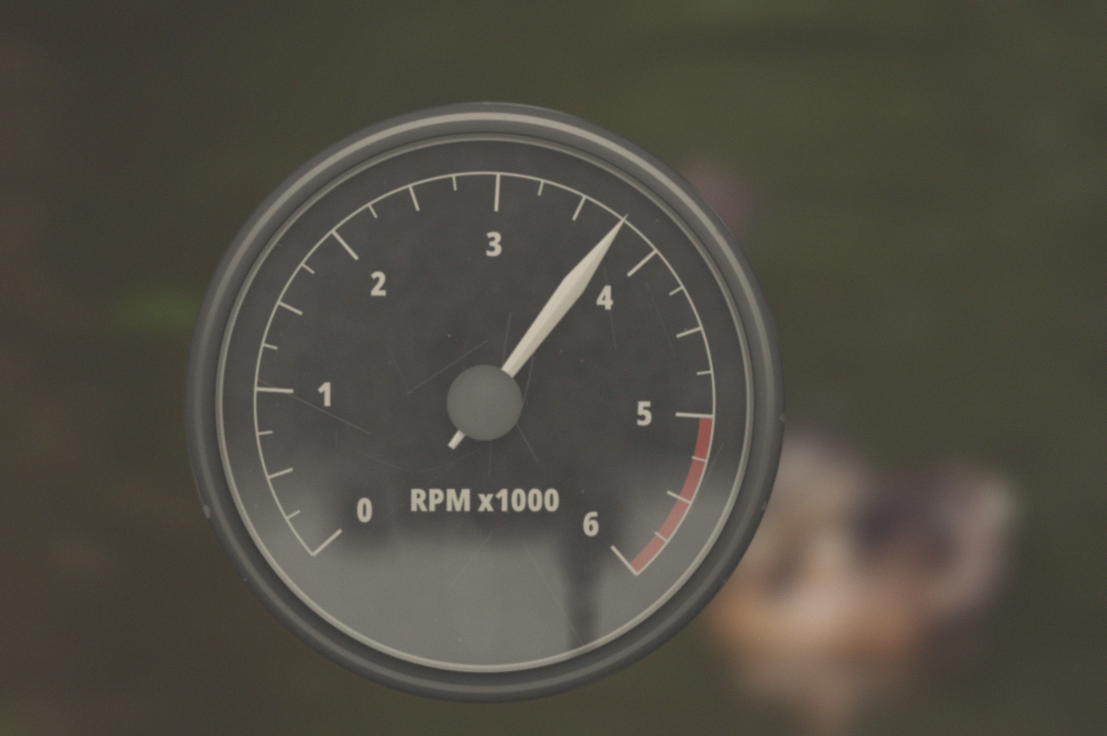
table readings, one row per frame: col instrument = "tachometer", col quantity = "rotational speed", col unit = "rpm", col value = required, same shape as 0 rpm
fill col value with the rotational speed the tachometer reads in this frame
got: 3750 rpm
